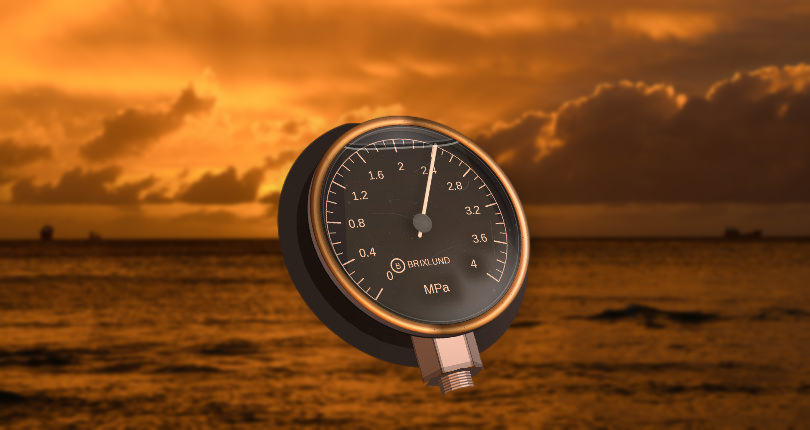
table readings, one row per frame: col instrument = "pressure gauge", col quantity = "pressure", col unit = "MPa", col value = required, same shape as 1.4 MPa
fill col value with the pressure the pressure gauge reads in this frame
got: 2.4 MPa
